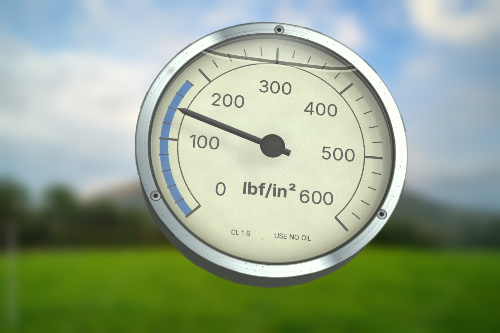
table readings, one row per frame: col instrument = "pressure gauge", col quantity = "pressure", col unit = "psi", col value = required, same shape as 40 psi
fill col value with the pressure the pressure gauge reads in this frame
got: 140 psi
